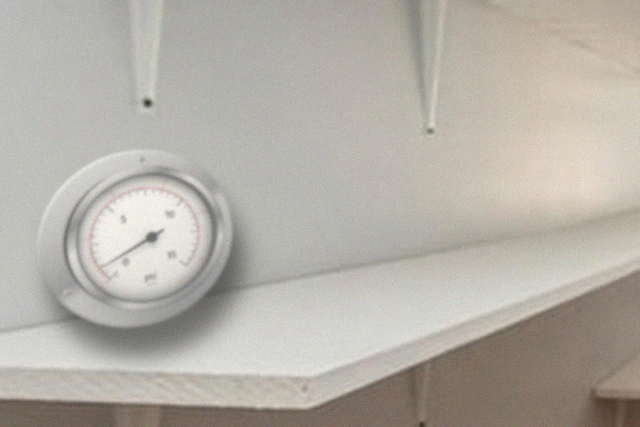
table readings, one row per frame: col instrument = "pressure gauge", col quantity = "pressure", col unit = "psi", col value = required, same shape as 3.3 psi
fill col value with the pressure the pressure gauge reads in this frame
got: 1 psi
